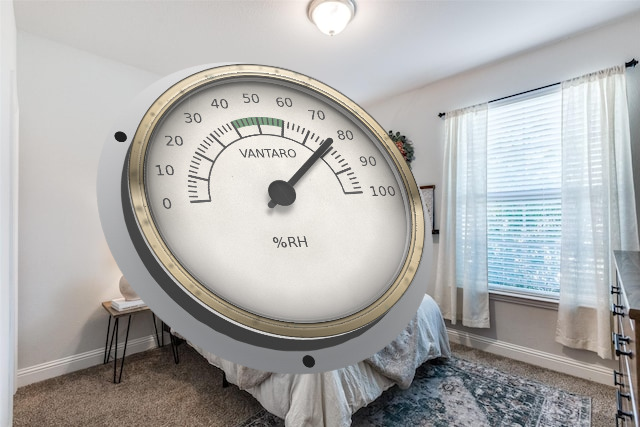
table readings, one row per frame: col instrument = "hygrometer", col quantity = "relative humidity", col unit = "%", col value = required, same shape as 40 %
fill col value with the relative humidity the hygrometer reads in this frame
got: 78 %
